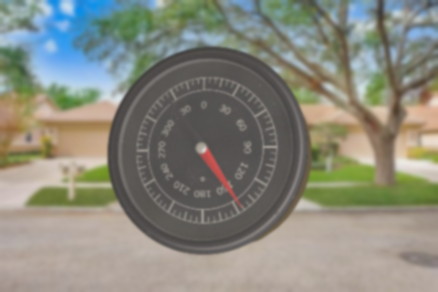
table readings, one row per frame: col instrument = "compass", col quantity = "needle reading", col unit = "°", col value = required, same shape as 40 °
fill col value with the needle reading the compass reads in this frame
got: 145 °
